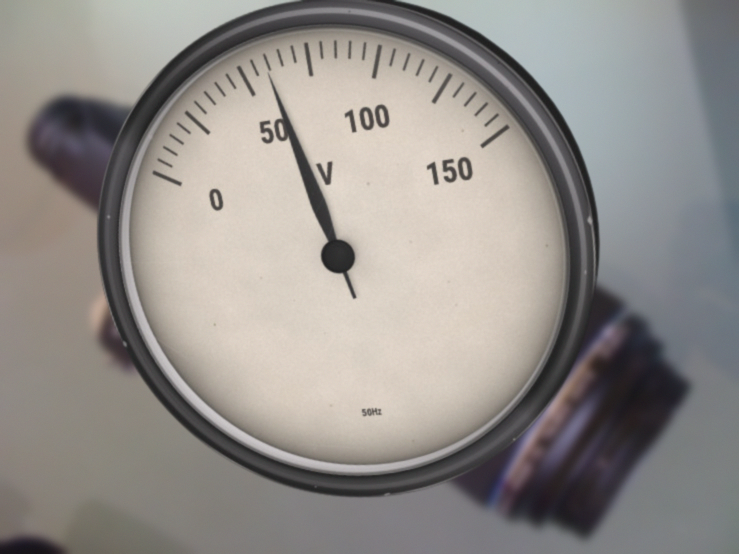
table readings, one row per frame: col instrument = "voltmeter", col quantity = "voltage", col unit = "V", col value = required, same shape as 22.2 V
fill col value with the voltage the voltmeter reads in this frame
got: 60 V
